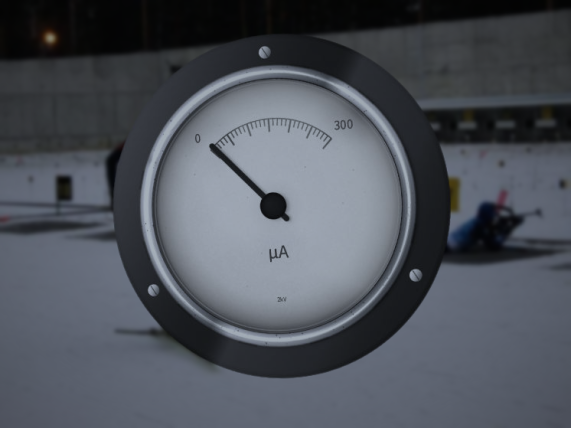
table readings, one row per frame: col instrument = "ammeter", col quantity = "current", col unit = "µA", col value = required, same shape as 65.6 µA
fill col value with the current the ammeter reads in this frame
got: 10 µA
